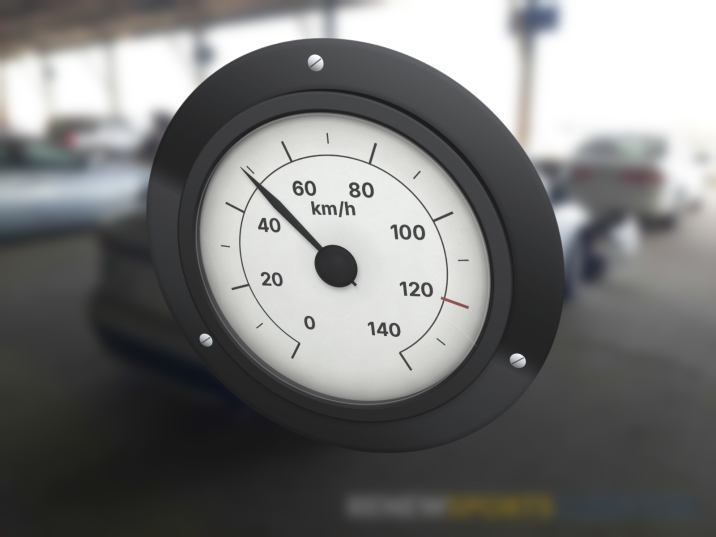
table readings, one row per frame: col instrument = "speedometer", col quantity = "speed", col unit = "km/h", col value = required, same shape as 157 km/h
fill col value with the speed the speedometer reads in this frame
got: 50 km/h
